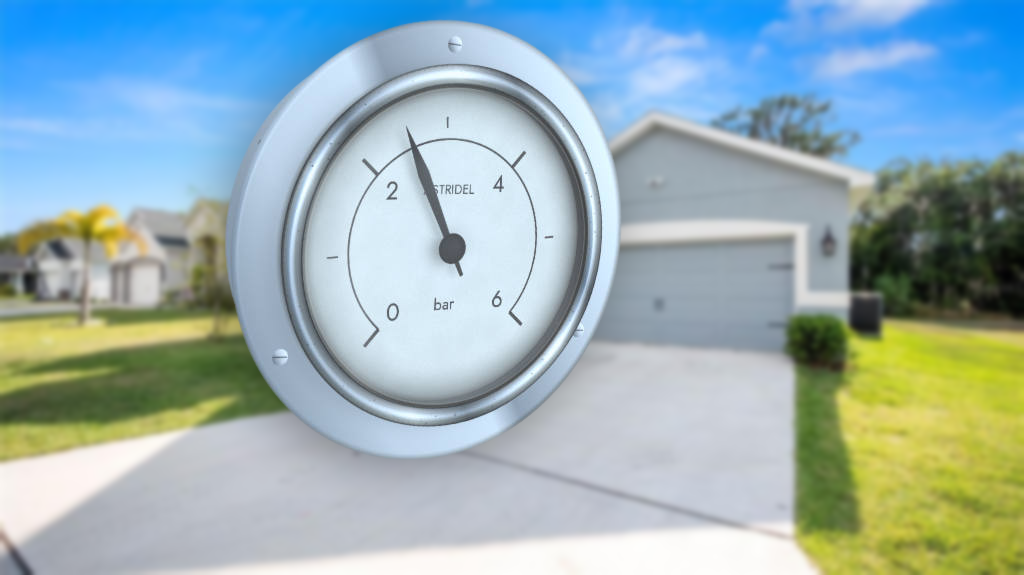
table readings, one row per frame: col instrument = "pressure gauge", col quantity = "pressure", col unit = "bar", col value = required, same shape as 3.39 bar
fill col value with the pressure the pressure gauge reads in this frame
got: 2.5 bar
